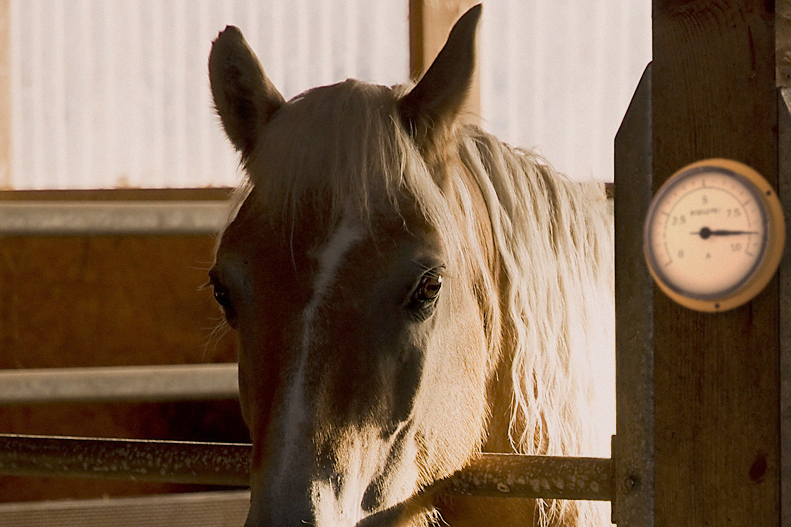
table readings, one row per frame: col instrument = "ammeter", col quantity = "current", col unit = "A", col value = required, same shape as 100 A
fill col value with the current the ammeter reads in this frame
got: 9 A
